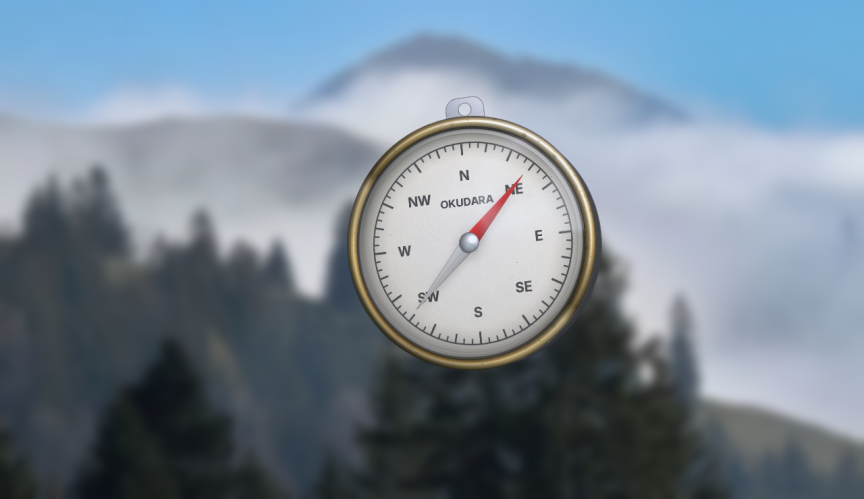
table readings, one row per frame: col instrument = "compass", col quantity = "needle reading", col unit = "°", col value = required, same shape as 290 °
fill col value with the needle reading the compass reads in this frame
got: 45 °
